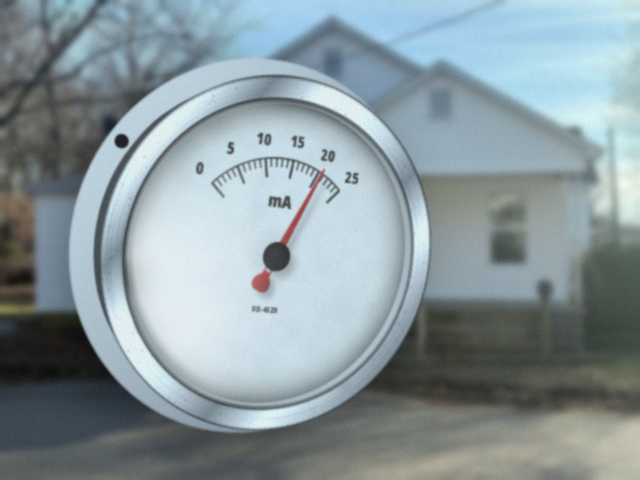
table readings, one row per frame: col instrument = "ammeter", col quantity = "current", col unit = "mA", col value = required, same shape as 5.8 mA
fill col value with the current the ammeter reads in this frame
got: 20 mA
